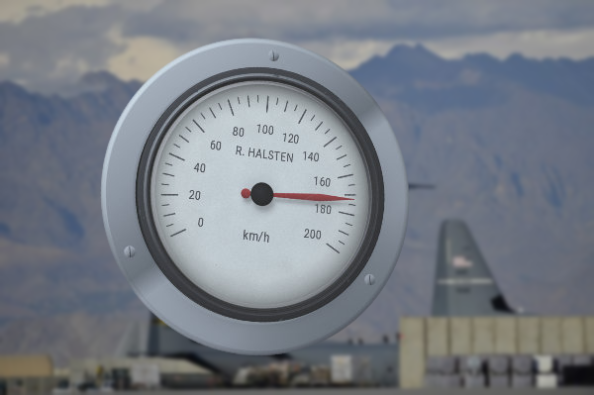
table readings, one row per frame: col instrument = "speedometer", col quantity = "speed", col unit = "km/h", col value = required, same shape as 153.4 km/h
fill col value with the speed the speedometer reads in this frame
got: 172.5 km/h
